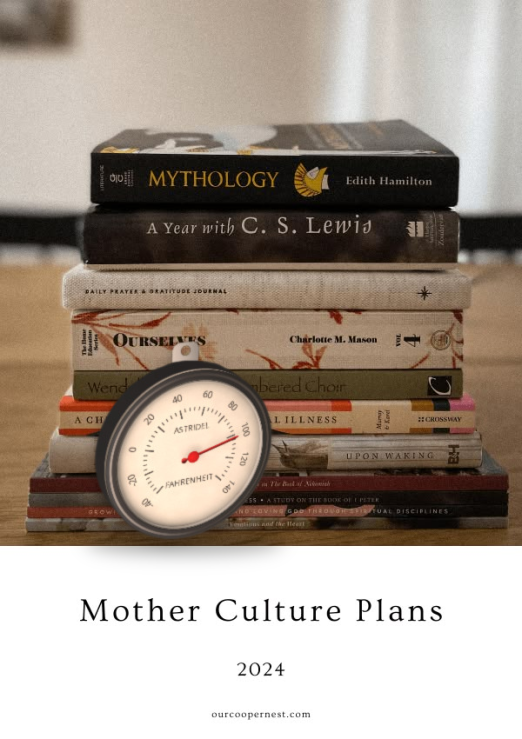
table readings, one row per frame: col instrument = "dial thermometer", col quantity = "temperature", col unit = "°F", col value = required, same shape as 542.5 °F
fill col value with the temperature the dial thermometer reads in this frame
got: 100 °F
